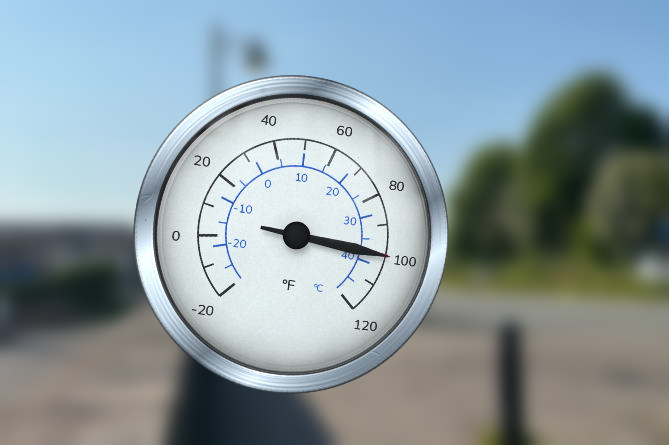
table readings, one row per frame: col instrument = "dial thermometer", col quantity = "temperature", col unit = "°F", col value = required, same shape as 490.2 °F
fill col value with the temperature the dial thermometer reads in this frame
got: 100 °F
